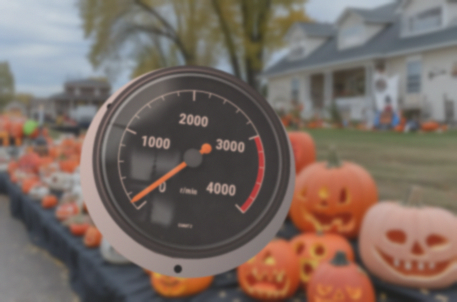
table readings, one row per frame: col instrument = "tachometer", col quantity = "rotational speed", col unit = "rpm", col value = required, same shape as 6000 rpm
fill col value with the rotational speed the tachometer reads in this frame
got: 100 rpm
